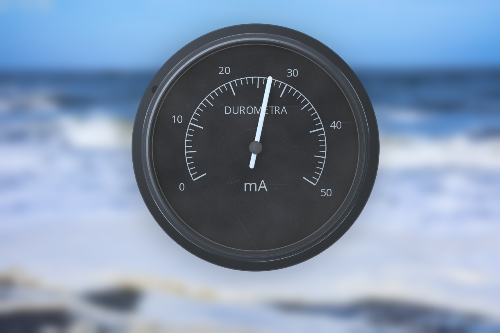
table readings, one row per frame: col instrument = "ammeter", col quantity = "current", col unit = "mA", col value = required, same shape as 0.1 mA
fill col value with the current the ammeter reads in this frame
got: 27 mA
